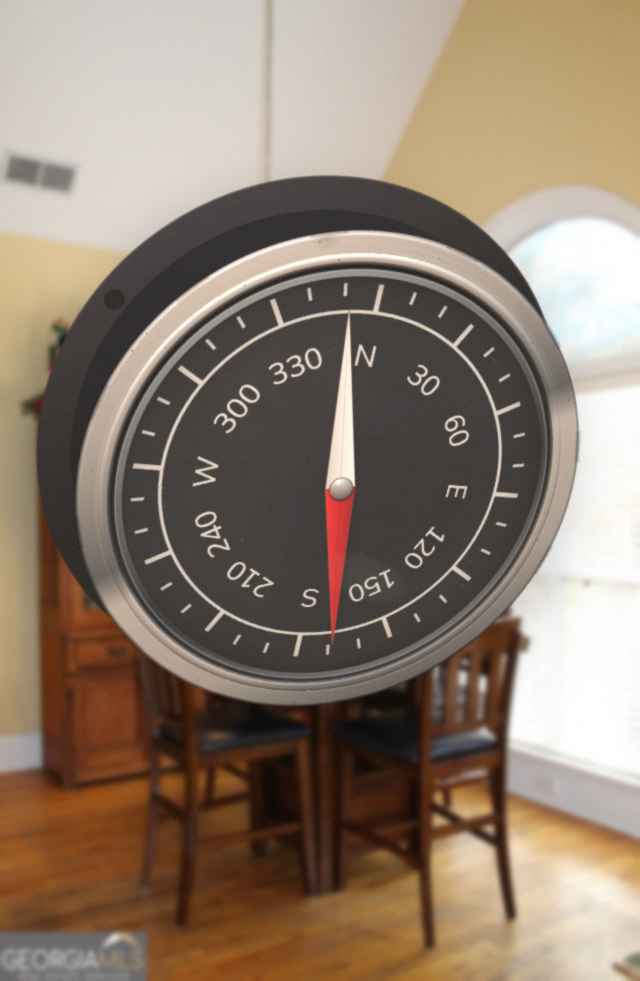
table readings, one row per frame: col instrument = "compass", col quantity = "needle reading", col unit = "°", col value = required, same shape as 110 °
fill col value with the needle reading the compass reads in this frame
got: 170 °
